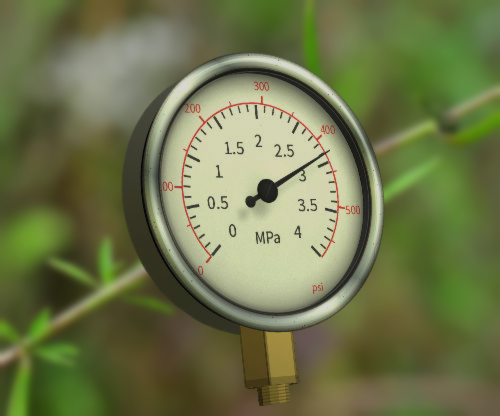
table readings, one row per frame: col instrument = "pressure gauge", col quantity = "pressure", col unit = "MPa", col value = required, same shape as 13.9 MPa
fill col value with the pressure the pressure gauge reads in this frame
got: 2.9 MPa
